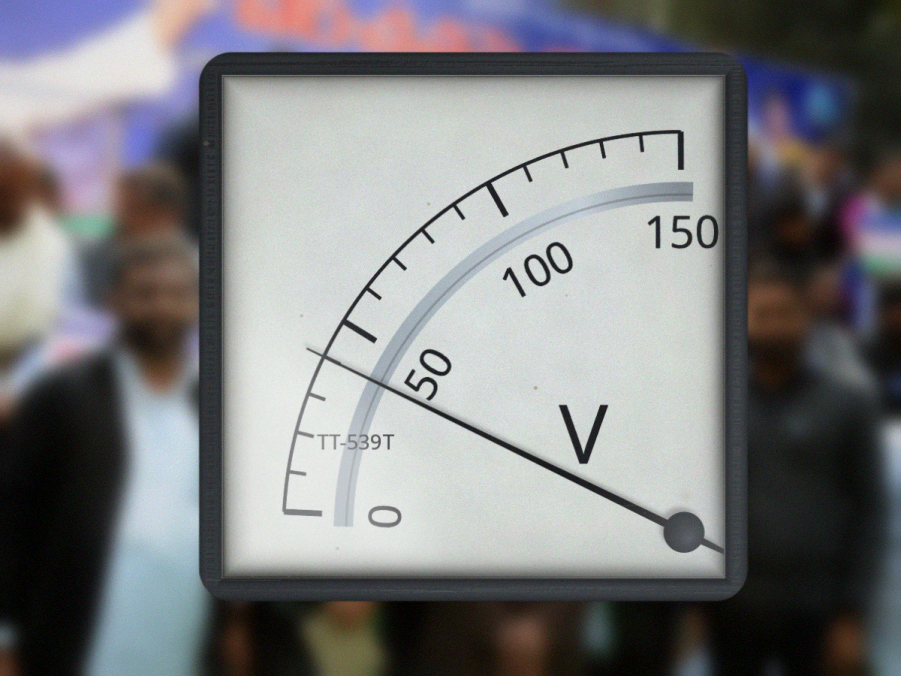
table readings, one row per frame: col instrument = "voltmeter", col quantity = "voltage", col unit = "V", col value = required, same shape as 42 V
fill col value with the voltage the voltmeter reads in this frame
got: 40 V
